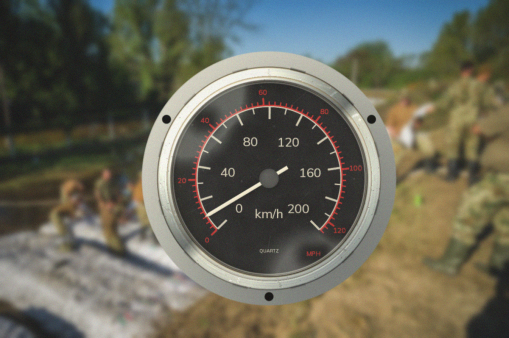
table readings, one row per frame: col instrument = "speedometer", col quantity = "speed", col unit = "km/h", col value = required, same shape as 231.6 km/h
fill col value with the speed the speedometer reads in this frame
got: 10 km/h
